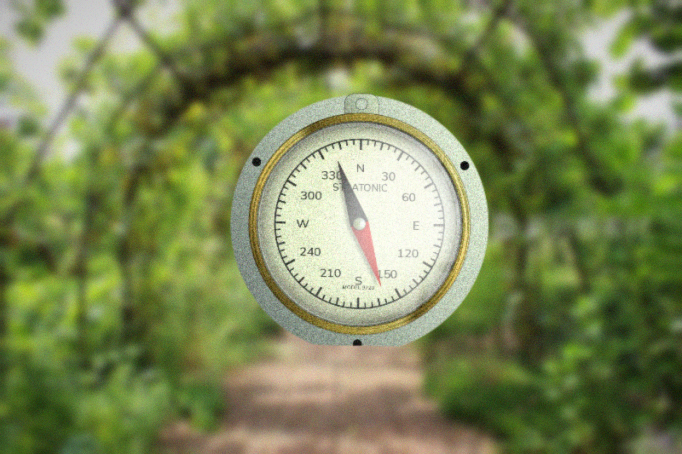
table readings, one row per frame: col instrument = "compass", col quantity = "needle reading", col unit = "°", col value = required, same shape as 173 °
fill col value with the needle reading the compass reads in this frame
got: 160 °
